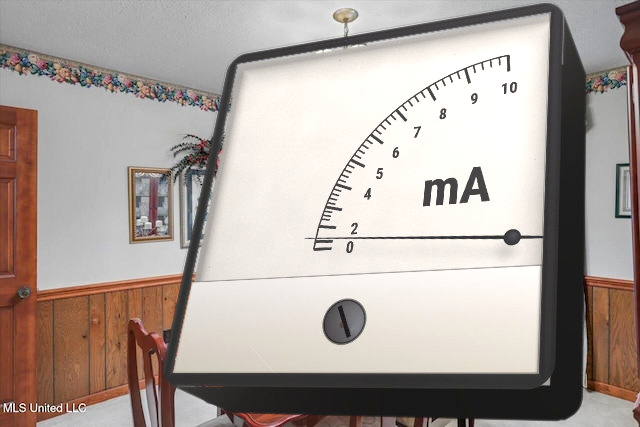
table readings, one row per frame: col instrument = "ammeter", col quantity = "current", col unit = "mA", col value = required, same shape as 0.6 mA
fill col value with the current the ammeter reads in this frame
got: 1 mA
